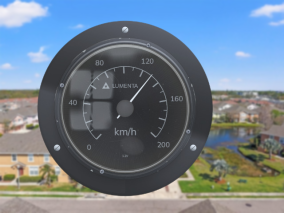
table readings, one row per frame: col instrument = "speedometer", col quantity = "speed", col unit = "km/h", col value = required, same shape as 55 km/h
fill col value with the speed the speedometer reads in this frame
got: 130 km/h
